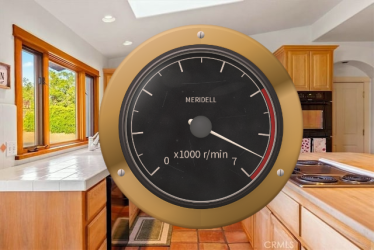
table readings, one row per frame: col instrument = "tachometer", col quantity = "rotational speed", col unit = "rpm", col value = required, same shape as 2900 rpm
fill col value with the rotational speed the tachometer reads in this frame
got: 6500 rpm
